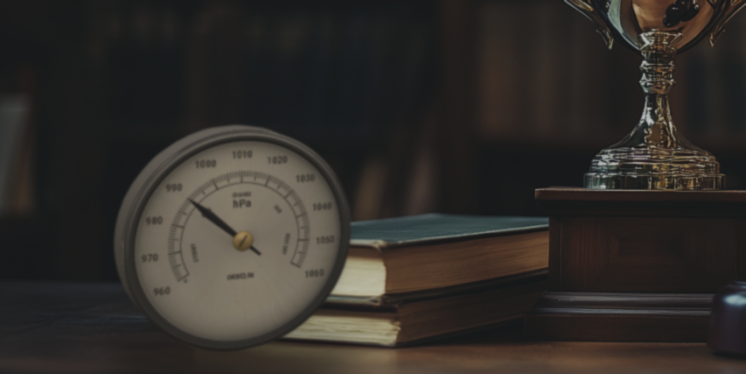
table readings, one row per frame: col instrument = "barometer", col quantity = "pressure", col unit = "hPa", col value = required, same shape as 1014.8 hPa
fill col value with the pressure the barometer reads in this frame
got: 990 hPa
